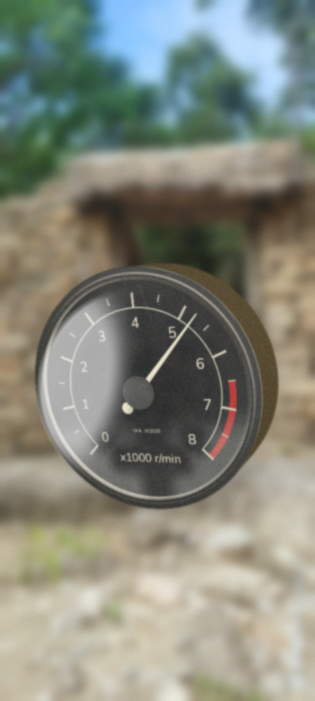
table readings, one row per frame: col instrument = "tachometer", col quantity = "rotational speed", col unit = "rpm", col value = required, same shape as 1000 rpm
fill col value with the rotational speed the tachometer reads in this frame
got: 5250 rpm
